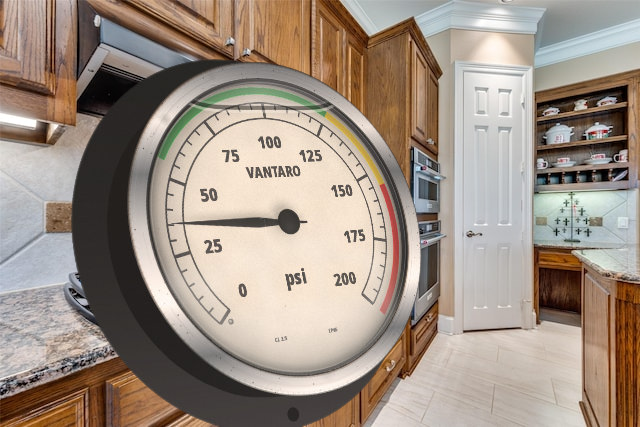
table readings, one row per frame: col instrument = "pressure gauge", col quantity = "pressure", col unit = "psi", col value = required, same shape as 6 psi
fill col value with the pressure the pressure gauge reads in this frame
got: 35 psi
